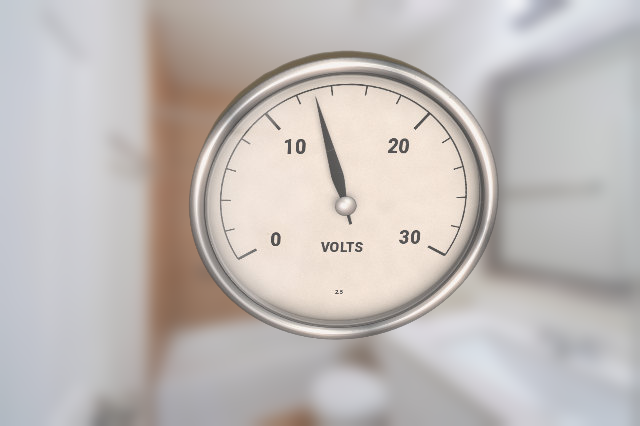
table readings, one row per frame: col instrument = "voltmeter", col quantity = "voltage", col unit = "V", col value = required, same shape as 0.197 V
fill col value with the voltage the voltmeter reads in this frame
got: 13 V
